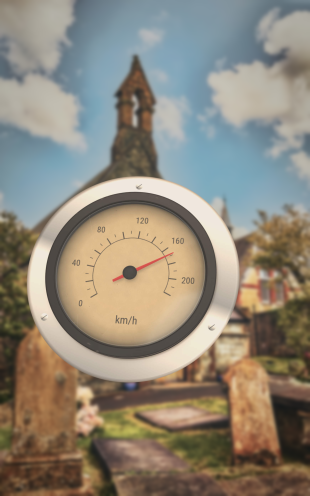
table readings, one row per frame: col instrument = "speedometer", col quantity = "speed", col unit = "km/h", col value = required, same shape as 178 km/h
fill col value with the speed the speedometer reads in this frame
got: 170 km/h
